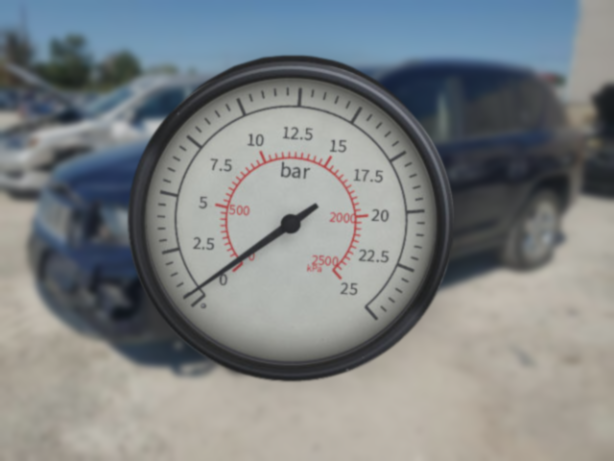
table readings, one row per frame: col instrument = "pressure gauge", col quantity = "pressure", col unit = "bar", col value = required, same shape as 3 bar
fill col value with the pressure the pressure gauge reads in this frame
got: 0.5 bar
